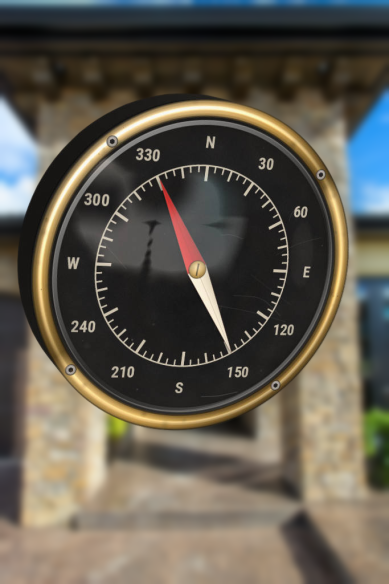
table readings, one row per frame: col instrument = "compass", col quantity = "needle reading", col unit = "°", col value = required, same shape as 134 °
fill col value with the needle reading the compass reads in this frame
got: 330 °
